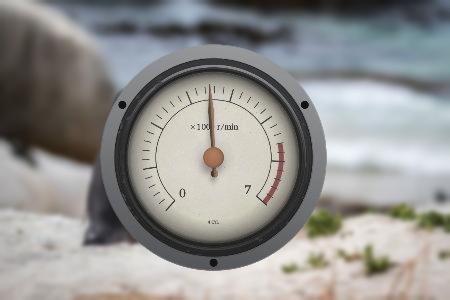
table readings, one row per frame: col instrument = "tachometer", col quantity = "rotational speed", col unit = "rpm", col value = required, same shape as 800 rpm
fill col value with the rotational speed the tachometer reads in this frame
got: 3500 rpm
